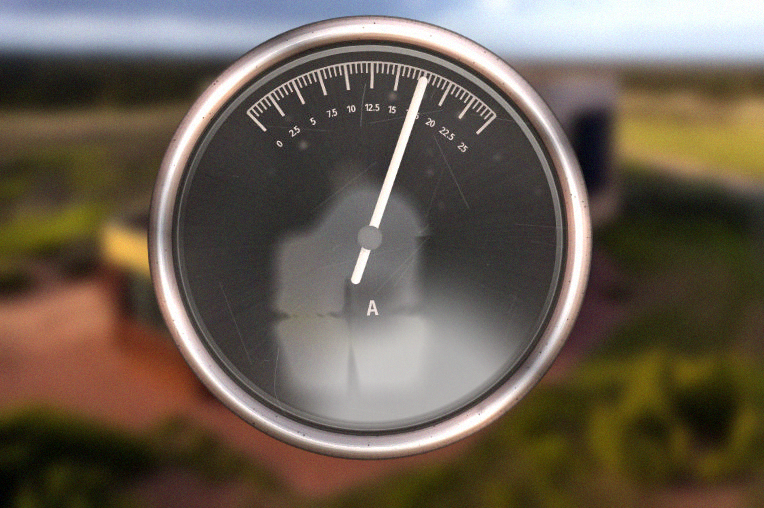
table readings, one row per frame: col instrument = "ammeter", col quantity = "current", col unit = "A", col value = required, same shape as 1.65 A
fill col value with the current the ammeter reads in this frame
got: 17.5 A
